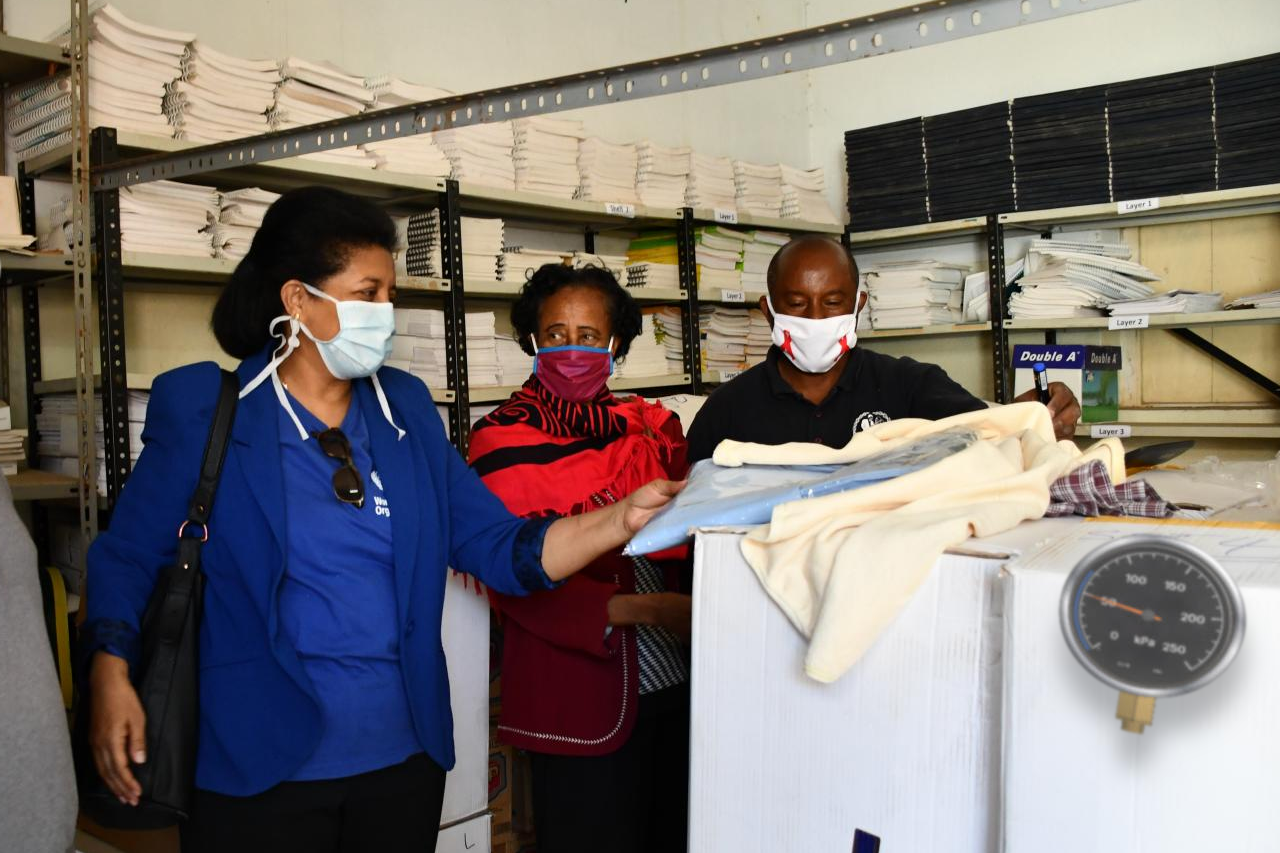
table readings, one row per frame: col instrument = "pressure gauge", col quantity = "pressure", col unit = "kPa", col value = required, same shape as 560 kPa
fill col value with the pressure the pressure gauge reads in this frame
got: 50 kPa
